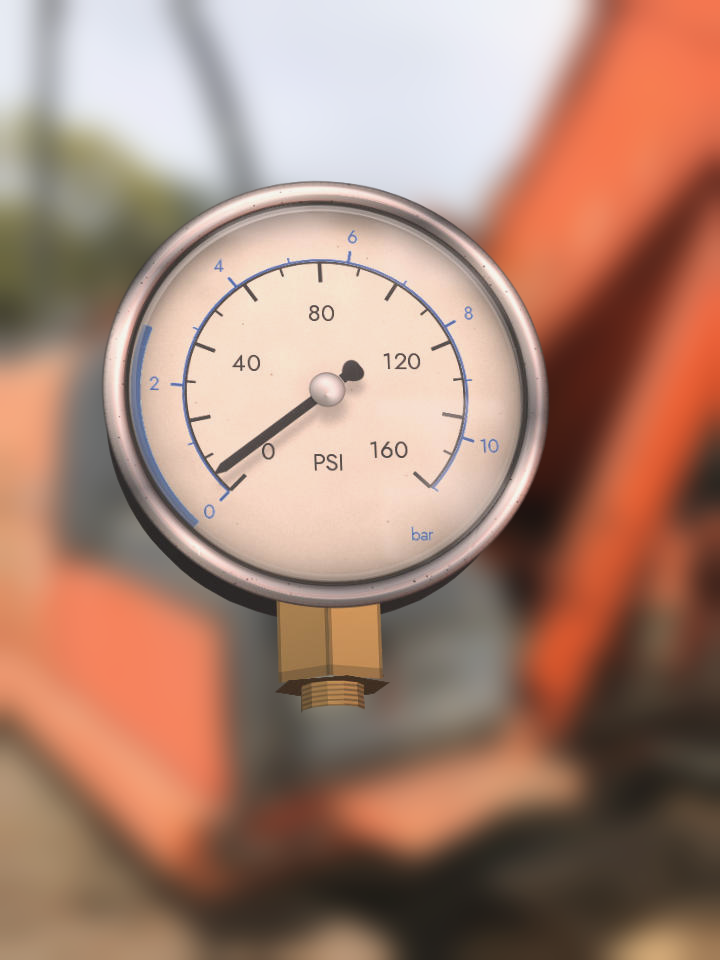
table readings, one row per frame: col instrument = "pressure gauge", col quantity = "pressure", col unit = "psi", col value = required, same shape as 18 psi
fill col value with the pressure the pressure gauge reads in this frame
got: 5 psi
